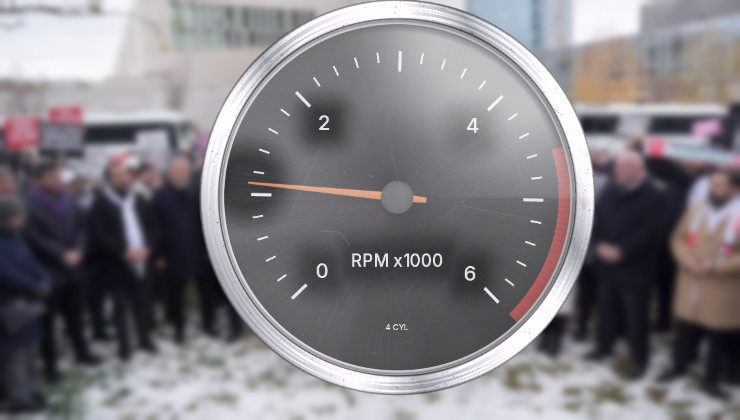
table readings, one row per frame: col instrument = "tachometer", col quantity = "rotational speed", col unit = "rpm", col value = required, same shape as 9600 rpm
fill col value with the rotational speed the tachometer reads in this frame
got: 1100 rpm
